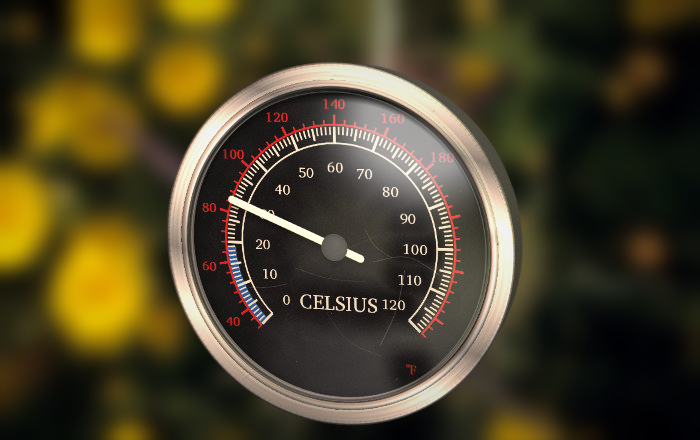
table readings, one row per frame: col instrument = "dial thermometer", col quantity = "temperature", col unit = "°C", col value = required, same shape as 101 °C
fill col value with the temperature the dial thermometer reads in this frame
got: 30 °C
